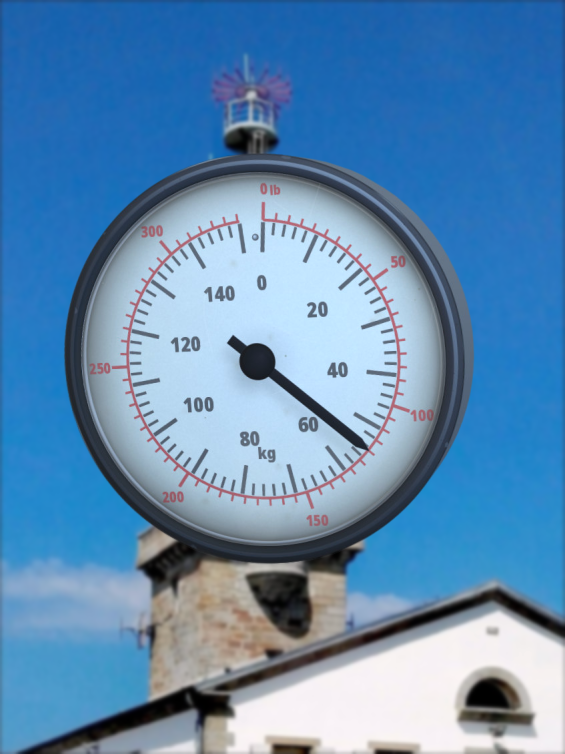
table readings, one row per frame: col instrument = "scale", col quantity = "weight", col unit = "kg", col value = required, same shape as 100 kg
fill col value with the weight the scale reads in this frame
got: 54 kg
